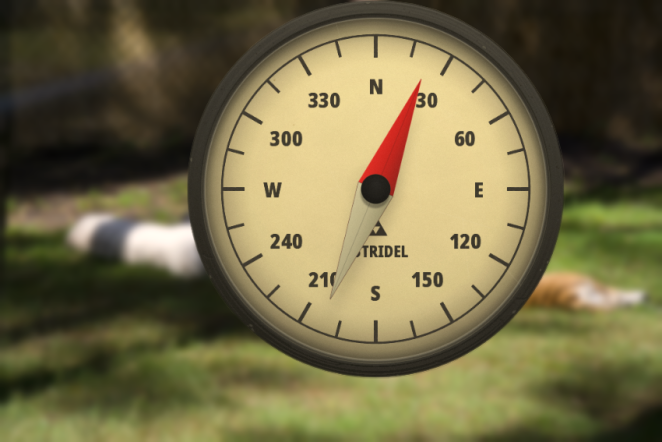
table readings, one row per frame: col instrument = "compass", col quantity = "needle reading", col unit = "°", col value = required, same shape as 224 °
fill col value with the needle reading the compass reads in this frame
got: 22.5 °
